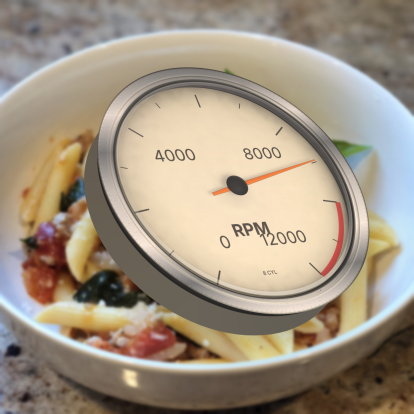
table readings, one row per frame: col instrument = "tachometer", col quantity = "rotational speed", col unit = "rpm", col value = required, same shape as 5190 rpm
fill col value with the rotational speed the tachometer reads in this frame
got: 9000 rpm
